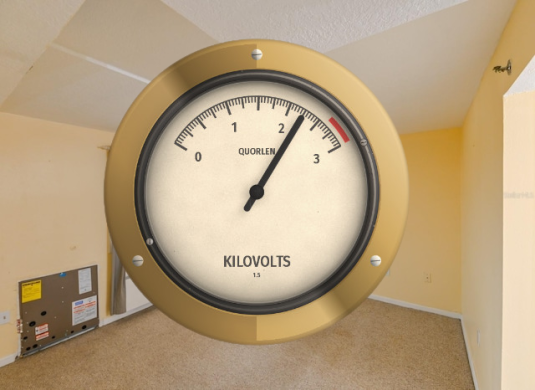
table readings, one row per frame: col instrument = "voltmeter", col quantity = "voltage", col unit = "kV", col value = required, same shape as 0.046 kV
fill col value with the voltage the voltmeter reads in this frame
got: 2.25 kV
